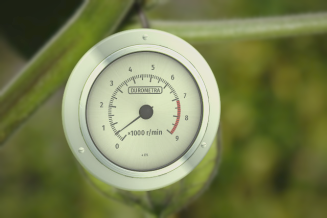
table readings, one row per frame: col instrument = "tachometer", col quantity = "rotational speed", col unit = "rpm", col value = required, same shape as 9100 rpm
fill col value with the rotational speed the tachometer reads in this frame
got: 500 rpm
